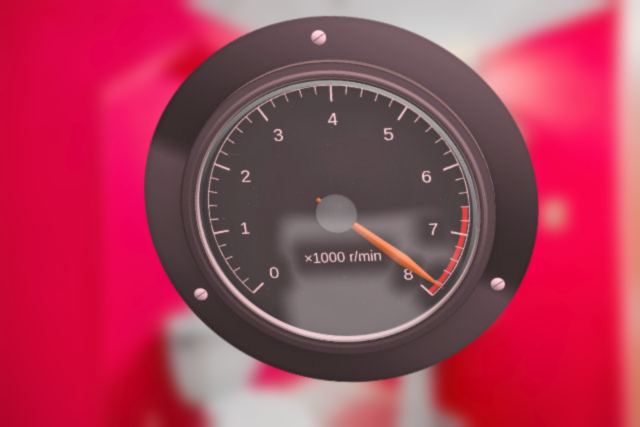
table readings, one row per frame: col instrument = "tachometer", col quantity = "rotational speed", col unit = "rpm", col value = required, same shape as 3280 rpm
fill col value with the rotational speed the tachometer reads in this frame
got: 7800 rpm
